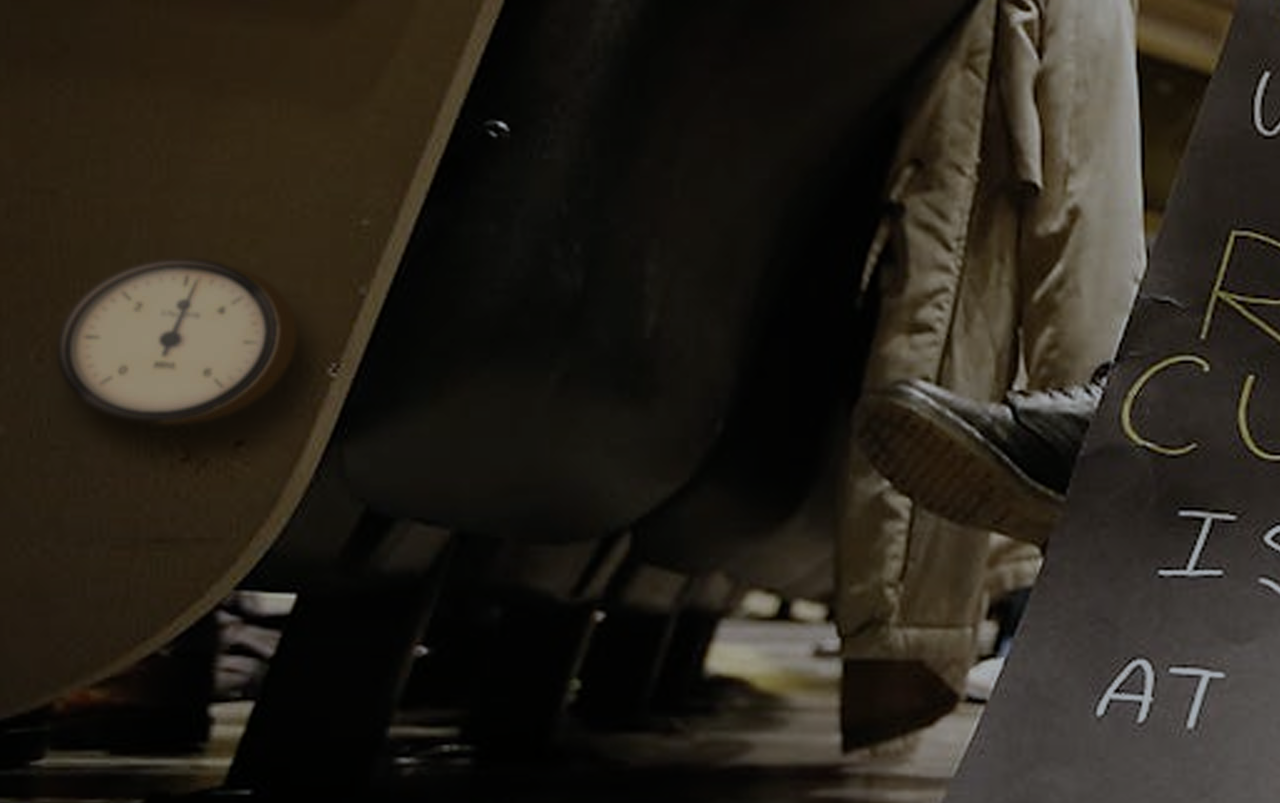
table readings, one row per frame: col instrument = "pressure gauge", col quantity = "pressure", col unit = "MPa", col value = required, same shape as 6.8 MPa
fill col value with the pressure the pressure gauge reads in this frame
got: 3.2 MPa
